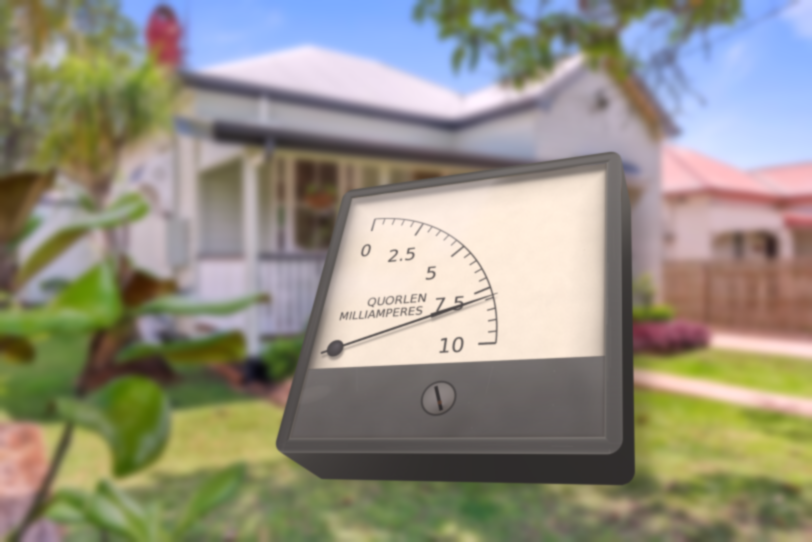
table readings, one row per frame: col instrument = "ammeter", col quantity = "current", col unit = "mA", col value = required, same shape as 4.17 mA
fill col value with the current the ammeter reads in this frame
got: 8 mA
